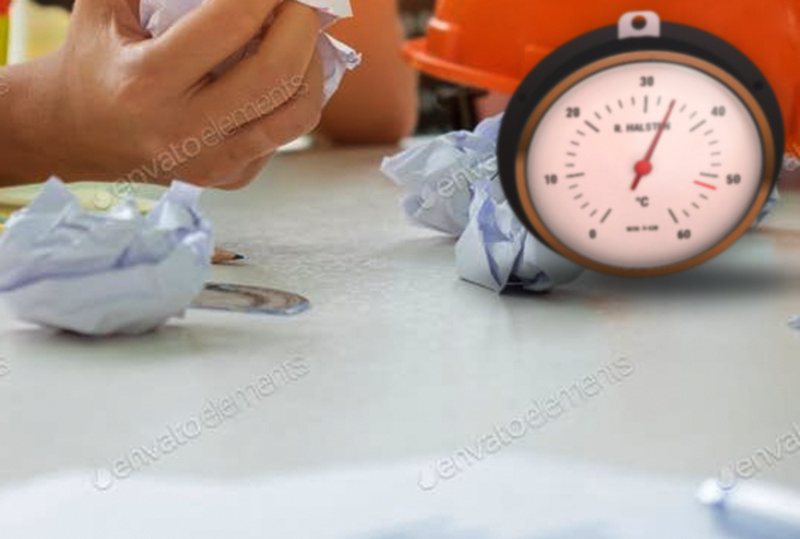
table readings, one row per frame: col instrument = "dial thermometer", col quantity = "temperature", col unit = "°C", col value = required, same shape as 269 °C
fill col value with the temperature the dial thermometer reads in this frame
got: 34 °C
